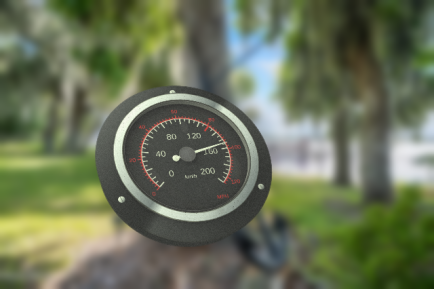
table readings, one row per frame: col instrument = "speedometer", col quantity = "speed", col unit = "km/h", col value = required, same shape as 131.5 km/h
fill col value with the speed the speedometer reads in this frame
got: 155 km/h
